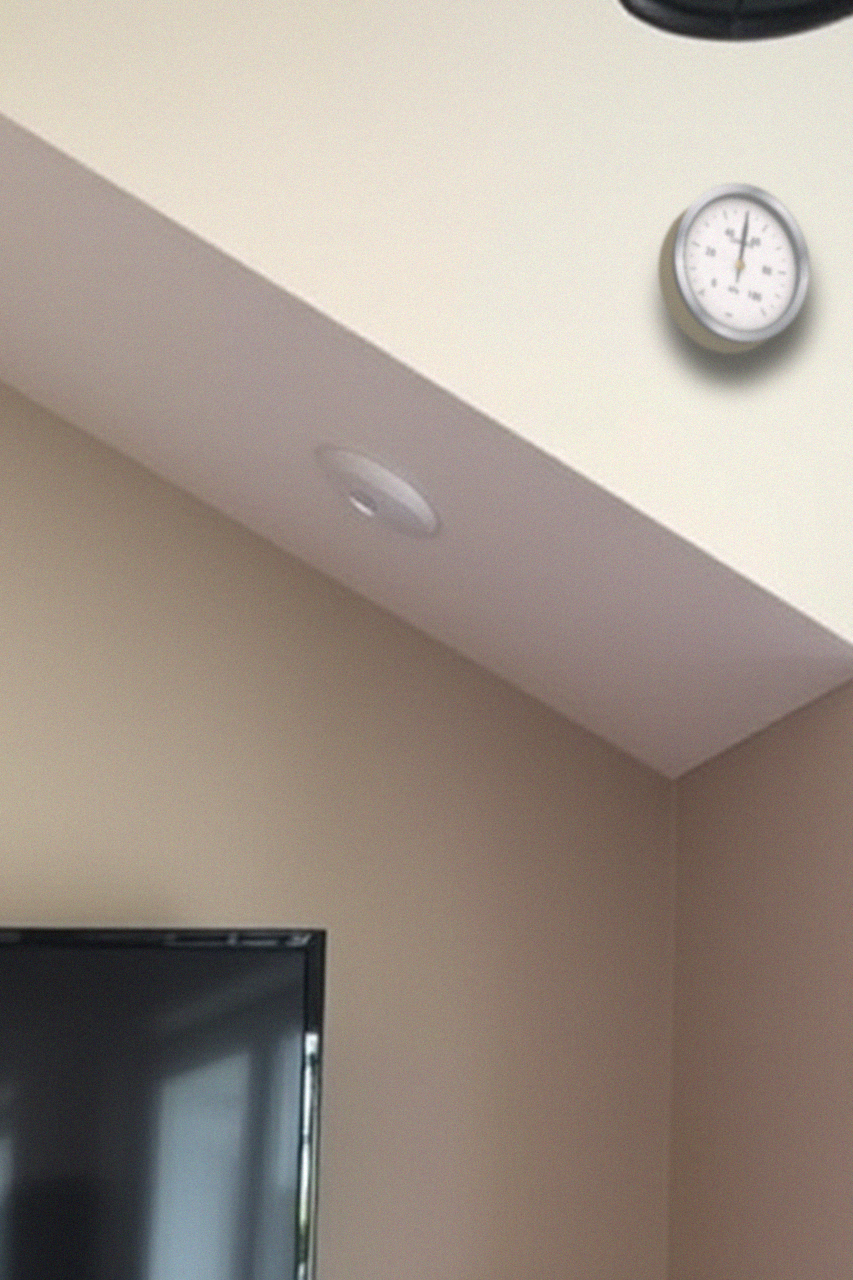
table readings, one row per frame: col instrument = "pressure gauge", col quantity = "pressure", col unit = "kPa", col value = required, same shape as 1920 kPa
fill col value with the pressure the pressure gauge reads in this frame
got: 50 kPa
